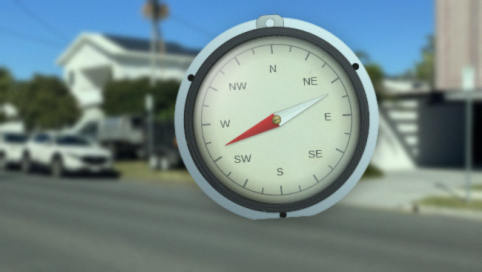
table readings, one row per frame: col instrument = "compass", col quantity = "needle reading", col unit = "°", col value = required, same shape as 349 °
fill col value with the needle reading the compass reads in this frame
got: 247.5 °
